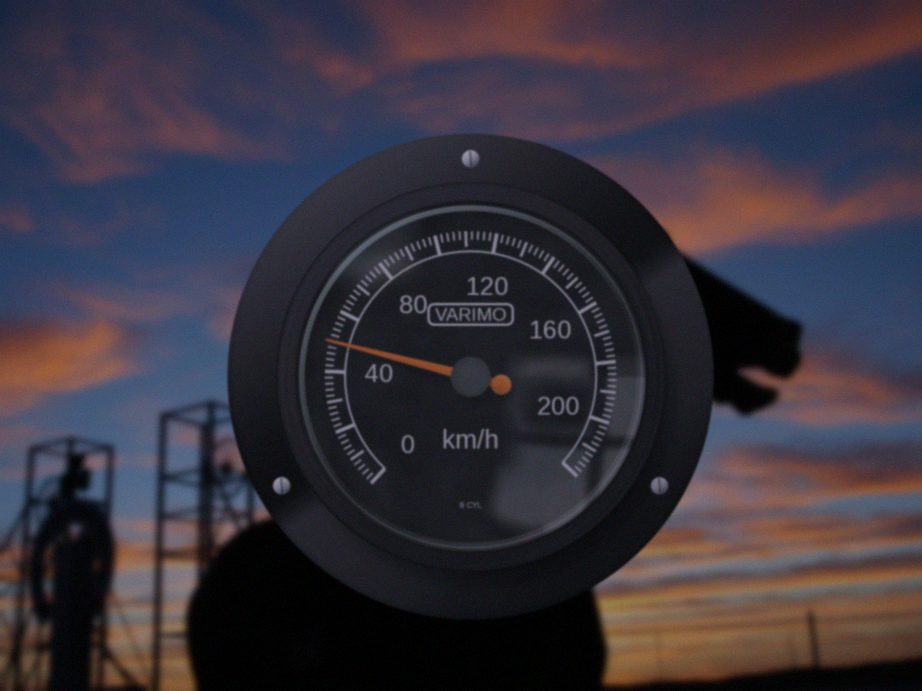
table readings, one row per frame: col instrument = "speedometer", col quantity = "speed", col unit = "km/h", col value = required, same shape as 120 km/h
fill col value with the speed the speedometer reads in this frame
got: 50 km/h
